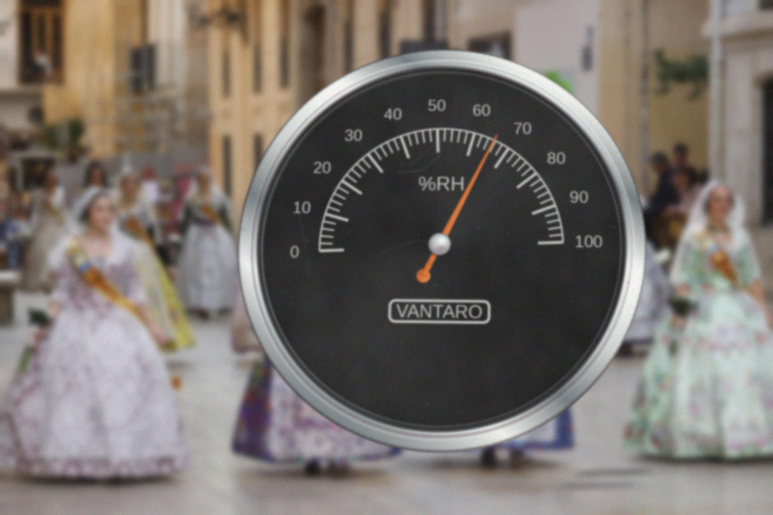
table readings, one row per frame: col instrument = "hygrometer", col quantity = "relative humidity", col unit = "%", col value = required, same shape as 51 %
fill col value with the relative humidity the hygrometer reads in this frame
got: 66 %
